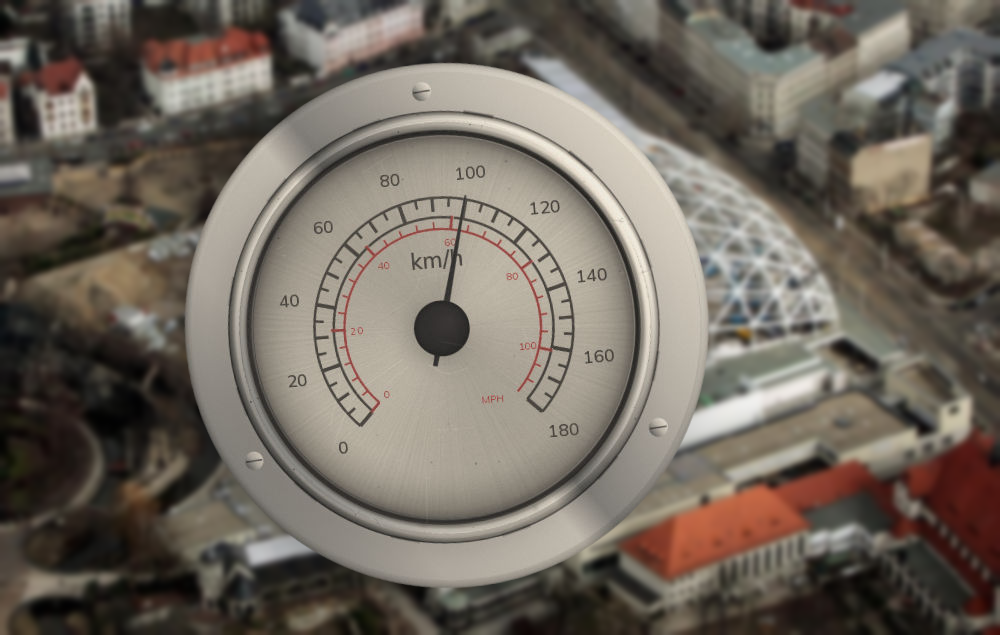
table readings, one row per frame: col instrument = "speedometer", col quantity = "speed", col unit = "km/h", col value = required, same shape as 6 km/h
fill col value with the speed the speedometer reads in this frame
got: 100 km/h
